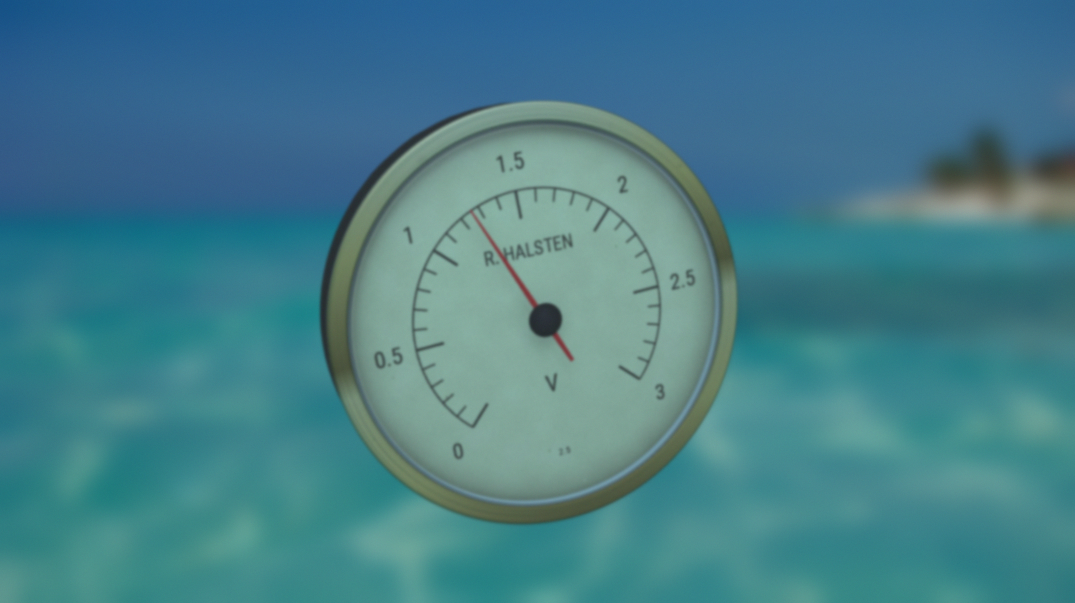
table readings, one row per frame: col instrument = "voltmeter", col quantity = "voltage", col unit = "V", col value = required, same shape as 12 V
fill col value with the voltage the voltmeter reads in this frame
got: 1.25 V
